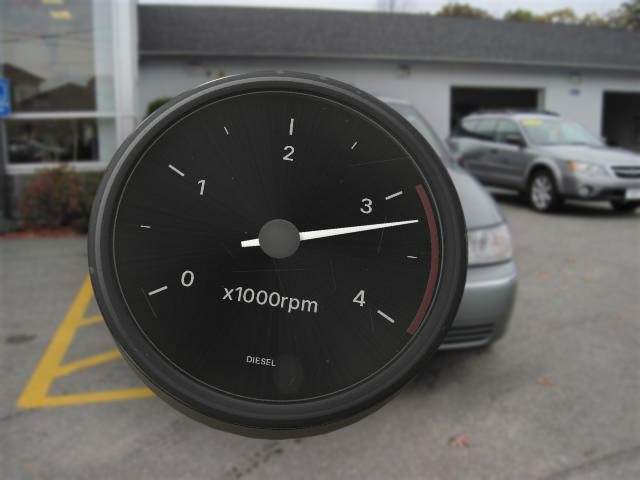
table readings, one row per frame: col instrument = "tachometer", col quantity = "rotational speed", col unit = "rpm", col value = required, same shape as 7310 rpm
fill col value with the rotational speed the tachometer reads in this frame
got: 3250 rpm
